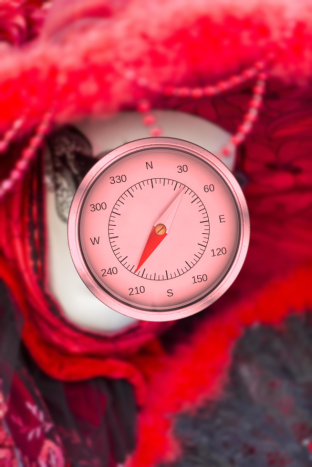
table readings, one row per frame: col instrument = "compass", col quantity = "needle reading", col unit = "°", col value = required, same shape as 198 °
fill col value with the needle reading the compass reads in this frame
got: 220 °
